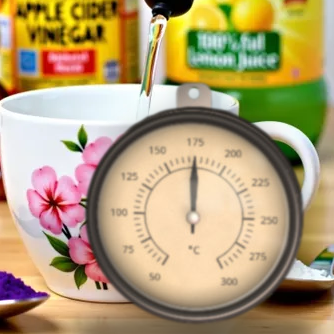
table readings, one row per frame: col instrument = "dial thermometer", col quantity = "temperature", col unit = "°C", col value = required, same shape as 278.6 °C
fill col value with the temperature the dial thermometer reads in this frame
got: 175 °C
